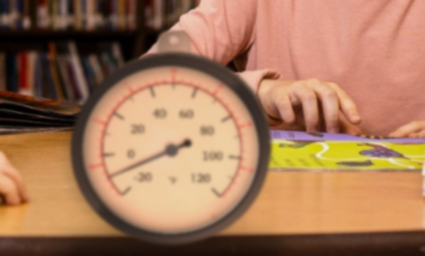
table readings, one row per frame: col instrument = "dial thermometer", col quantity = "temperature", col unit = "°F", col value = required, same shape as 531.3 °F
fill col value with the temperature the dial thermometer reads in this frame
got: -10 °F
